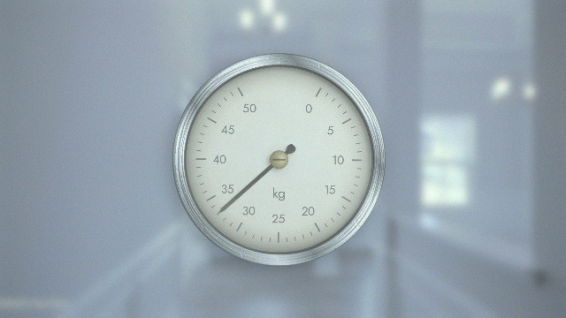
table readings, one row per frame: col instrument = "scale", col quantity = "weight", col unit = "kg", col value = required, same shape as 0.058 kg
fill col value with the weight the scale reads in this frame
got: 33 kg
